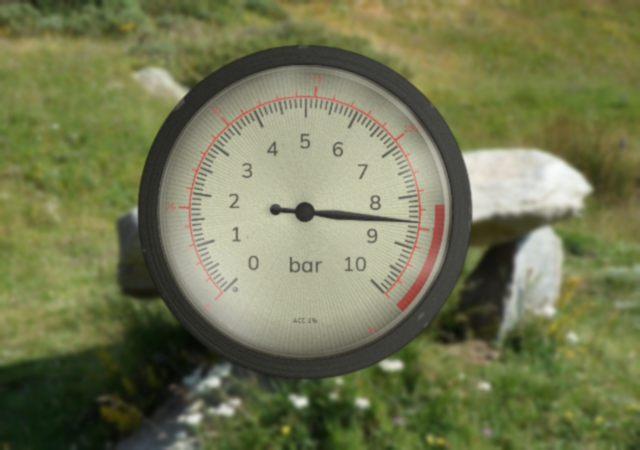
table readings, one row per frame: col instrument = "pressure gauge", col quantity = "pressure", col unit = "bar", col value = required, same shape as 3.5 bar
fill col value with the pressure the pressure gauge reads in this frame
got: 8.5 bar
